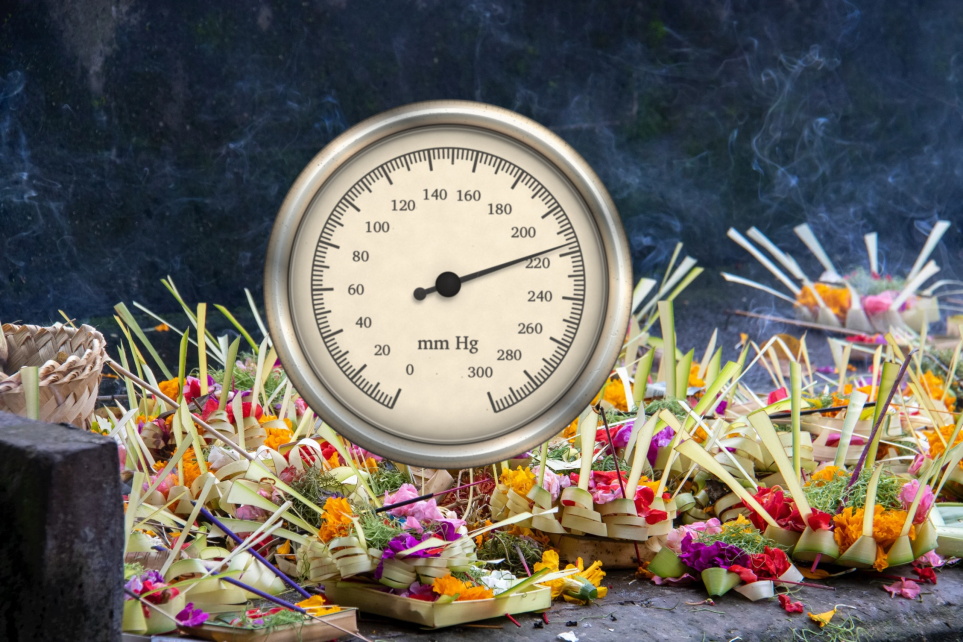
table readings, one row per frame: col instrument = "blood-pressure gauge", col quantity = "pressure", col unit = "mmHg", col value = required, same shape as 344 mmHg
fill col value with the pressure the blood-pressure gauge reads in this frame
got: 216 mmHg
